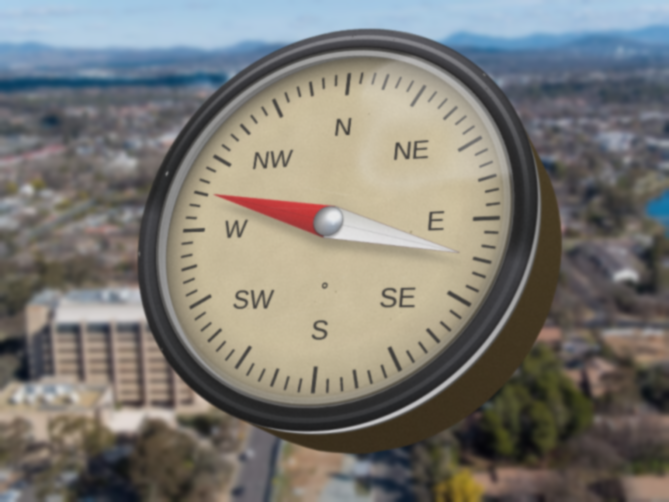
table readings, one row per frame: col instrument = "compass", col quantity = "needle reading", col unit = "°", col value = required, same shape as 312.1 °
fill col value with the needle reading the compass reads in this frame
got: 285 °
